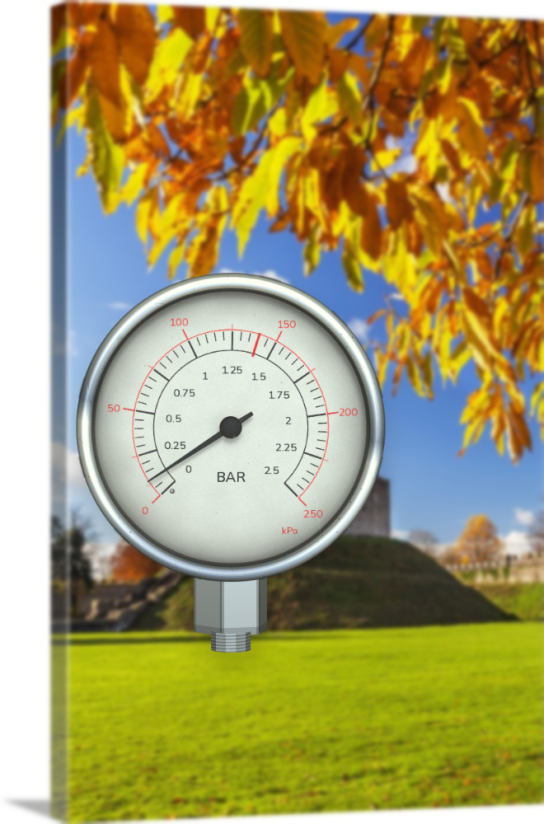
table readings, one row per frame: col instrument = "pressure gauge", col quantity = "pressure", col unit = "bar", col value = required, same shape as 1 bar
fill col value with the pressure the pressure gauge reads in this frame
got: 0.1 bar
